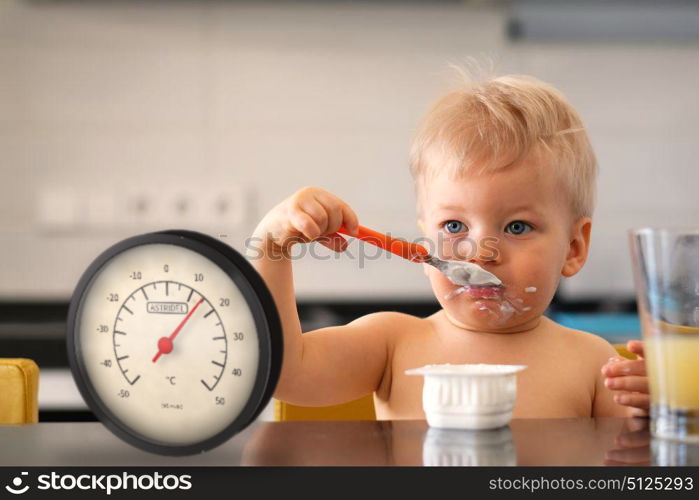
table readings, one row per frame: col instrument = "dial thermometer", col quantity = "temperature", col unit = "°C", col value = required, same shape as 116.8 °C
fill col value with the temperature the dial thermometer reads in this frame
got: 15 °C
